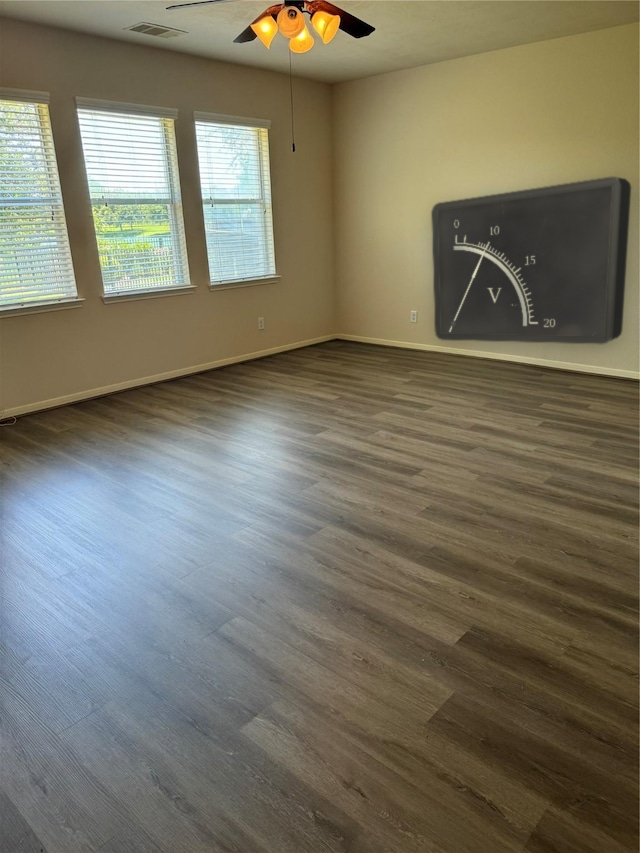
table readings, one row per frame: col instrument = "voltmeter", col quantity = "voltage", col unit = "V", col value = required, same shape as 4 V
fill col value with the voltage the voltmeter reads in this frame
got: 10 V
